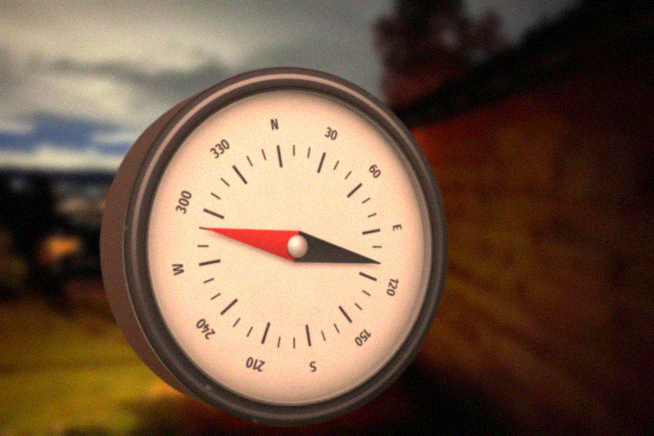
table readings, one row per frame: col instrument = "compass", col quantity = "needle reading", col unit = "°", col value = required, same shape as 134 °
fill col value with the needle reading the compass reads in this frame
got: 290 °
